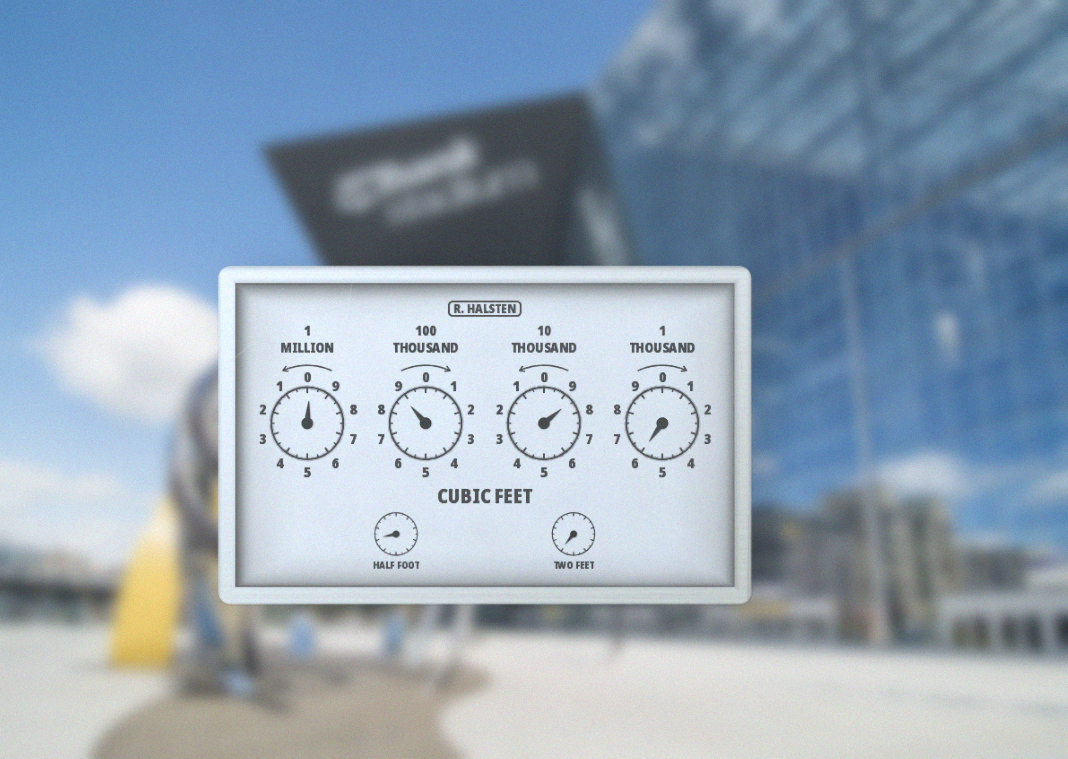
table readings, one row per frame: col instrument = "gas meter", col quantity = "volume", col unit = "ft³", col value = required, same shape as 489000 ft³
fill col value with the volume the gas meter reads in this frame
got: 988600 ft³
